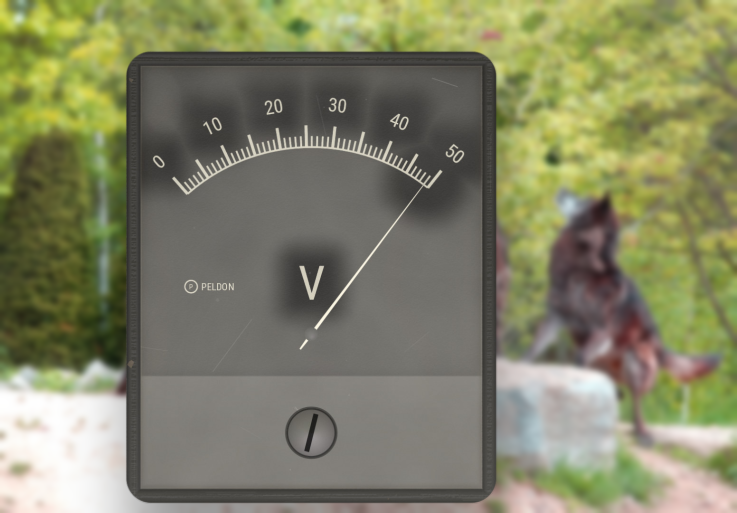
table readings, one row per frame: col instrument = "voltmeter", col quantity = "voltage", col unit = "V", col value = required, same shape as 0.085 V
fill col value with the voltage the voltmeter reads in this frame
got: 49 V
